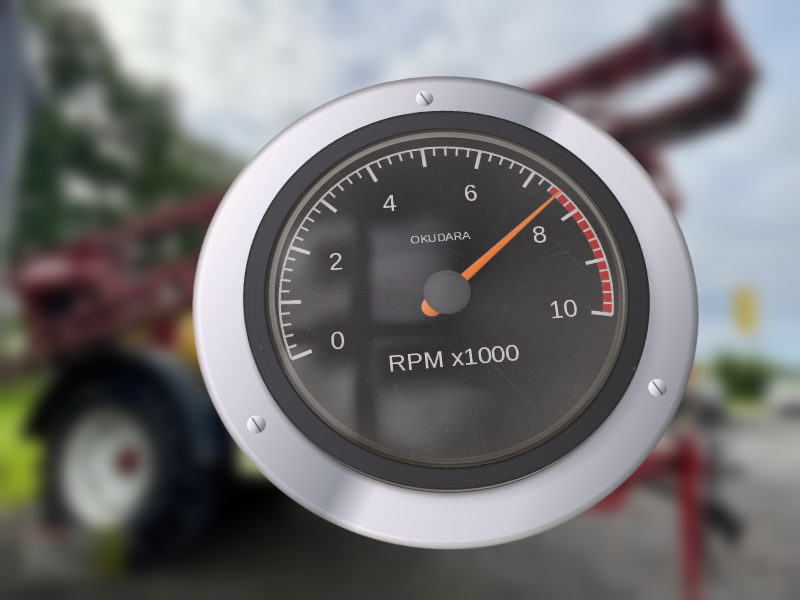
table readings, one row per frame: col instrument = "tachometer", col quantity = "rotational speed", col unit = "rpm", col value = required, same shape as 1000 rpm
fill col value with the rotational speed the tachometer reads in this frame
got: 7600 rpm
